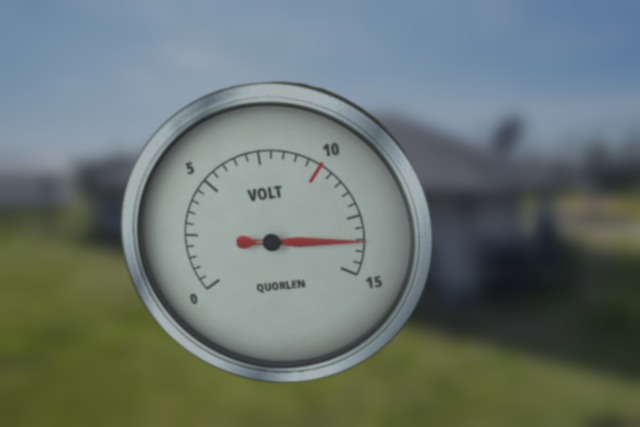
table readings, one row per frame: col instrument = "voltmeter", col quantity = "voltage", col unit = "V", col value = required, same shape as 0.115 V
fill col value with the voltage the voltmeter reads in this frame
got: 13.5 V
